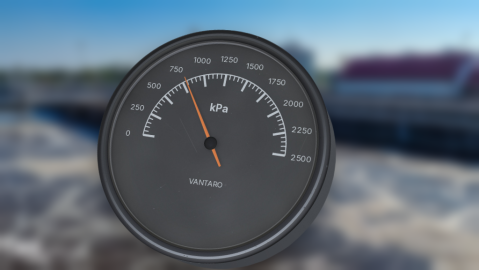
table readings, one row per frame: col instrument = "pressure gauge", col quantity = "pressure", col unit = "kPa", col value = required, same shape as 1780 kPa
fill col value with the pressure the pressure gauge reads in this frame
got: 800 kPa
